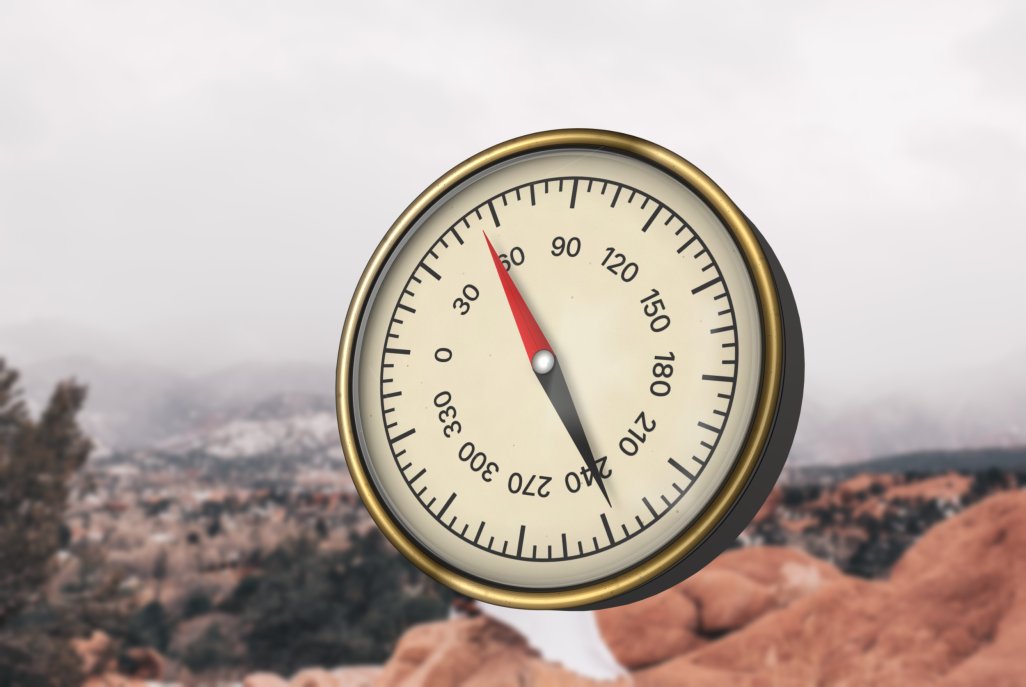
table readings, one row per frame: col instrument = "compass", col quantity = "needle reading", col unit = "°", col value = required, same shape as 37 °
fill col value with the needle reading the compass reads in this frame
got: 55 °
